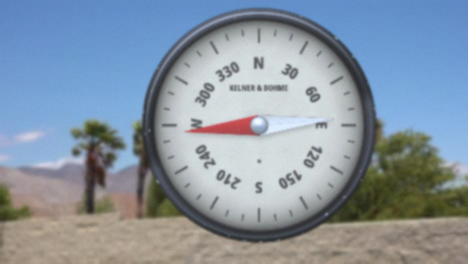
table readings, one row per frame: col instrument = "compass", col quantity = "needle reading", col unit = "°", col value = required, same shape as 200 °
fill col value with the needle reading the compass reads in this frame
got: 265 °
